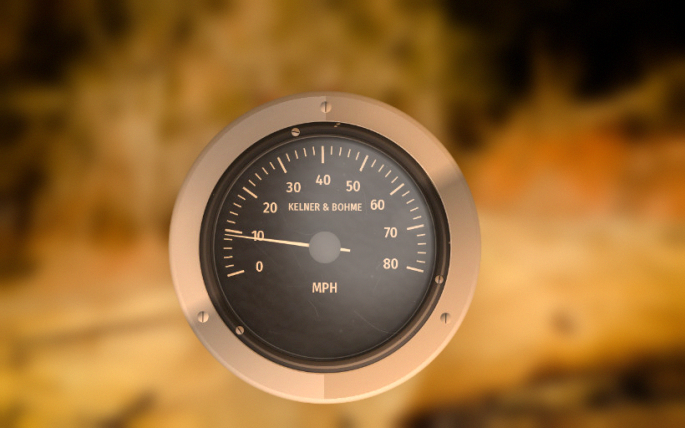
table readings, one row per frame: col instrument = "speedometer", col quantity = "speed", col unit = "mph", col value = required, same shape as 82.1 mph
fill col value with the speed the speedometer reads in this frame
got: 9 mph
